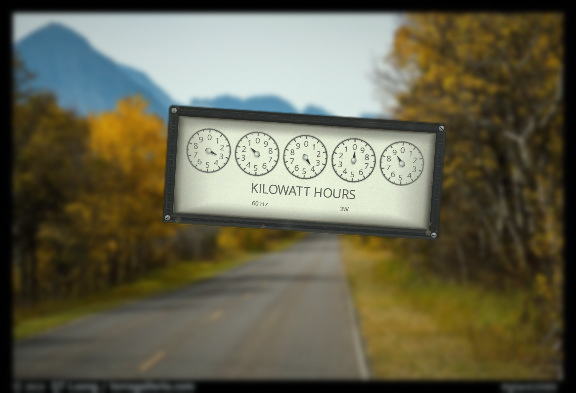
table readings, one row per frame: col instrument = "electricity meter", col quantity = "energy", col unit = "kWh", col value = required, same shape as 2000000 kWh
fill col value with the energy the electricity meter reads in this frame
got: 31399 kWh
